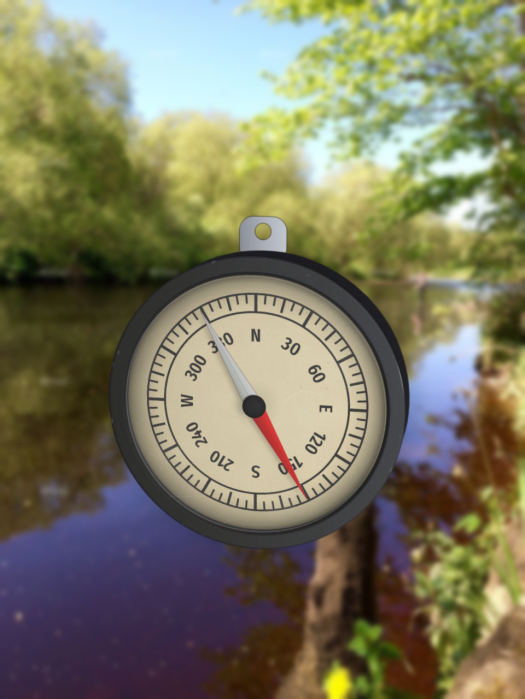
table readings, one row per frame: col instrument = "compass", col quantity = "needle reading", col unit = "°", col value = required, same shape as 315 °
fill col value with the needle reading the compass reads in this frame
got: 150 °
